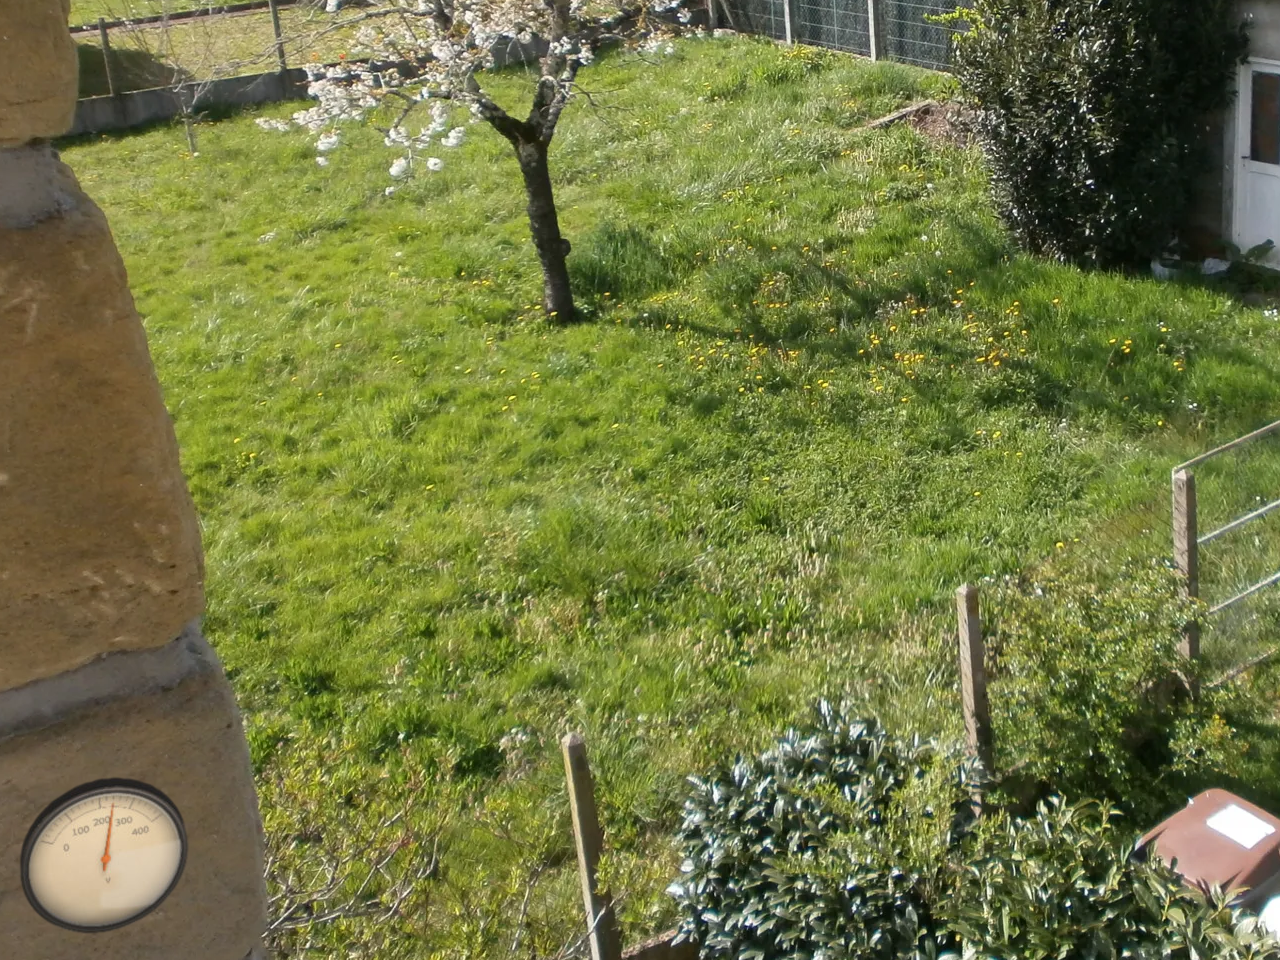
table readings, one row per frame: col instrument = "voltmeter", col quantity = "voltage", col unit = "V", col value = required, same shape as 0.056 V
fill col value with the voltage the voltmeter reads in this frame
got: 240 V
